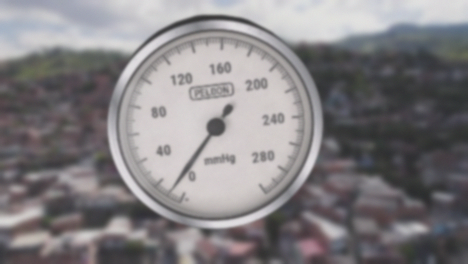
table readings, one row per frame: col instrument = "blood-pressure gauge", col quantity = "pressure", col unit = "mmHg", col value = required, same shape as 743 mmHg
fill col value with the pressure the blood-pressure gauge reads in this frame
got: 10 mmHg
